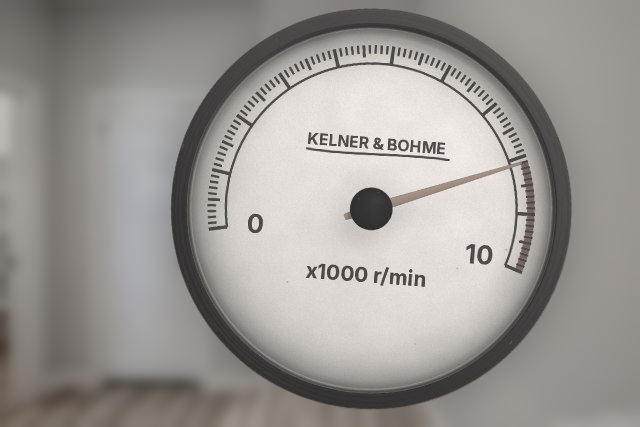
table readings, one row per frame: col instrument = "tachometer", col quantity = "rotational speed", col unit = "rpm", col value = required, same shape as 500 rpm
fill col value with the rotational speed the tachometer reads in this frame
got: 8100 rpm
